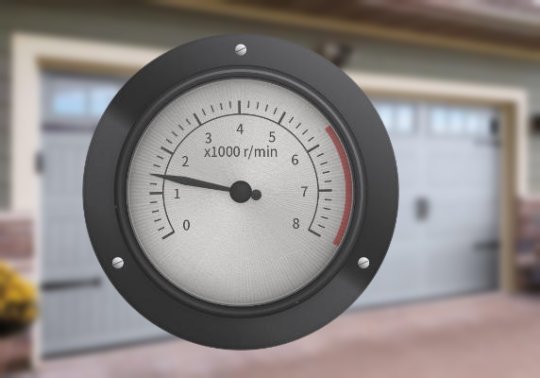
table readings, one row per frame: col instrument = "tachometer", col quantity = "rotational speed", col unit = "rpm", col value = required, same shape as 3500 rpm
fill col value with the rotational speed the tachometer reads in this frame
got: 1400 rpm
